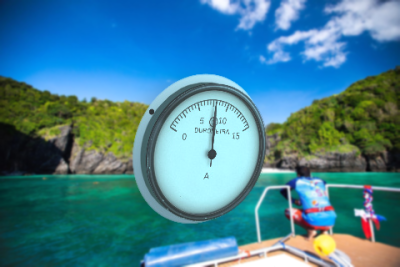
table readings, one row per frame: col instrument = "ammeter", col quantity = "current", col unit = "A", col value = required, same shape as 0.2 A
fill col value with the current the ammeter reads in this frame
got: 7.5 A
